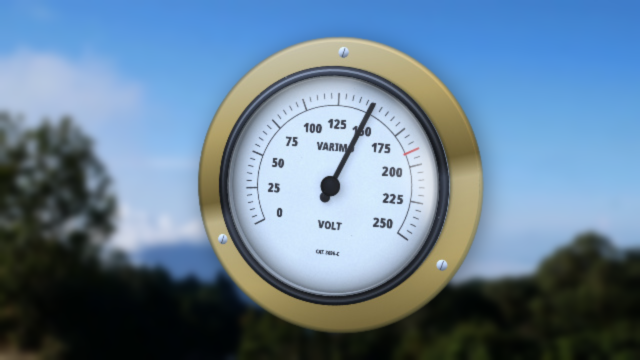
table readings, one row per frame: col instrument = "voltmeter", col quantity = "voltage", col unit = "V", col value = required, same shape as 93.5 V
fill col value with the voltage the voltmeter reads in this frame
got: 150 V
